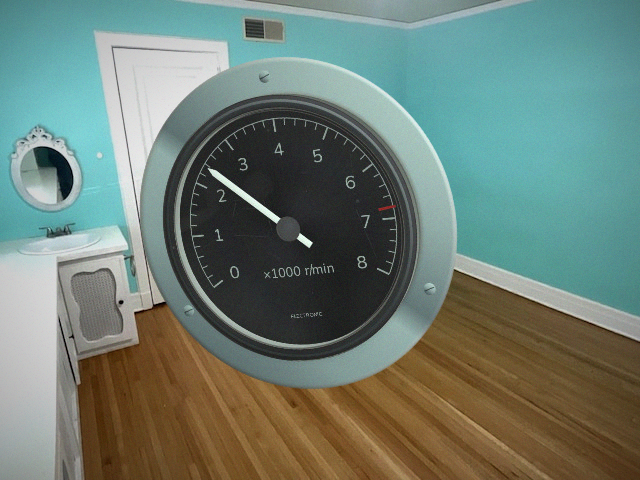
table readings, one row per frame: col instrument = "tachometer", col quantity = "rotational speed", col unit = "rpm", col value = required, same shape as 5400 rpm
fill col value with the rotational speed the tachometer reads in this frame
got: 2400 rpm
